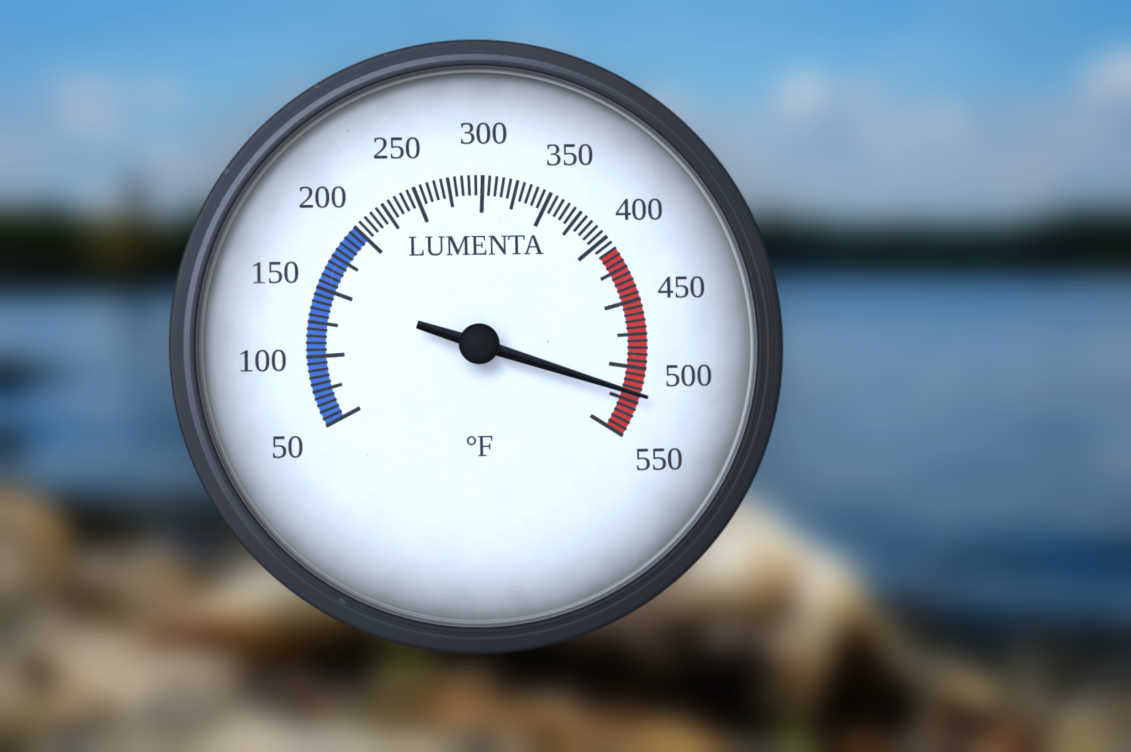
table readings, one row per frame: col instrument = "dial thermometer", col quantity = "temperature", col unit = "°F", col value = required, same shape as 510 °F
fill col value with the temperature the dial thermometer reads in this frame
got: 520 °F
